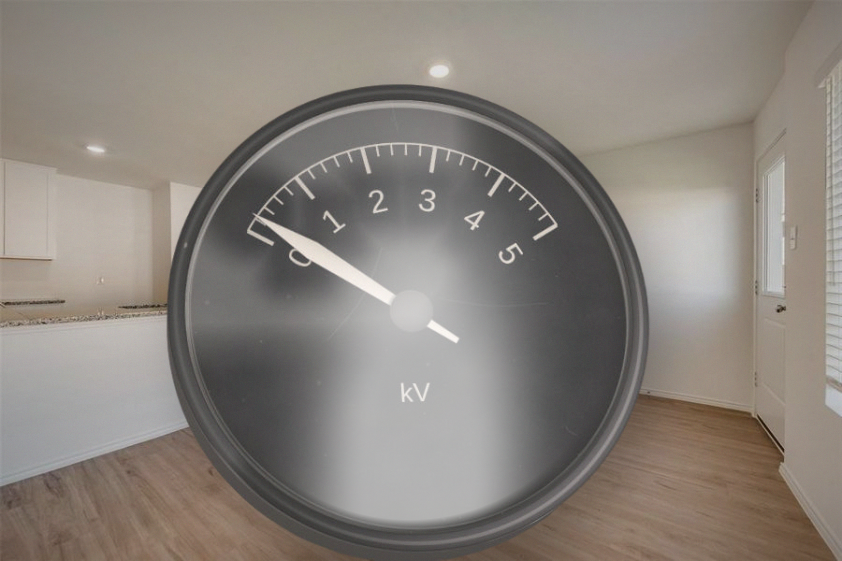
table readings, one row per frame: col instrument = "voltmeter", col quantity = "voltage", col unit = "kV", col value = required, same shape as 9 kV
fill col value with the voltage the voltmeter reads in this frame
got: 0.2 kV
